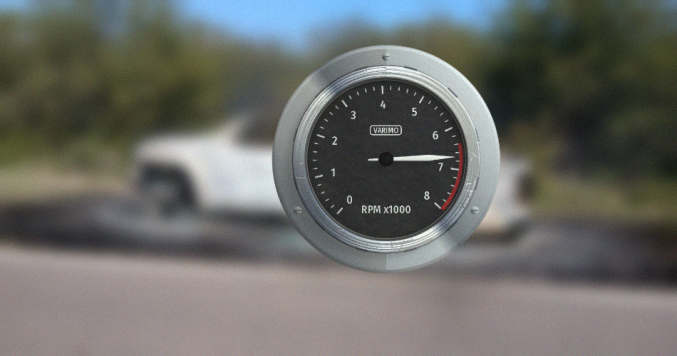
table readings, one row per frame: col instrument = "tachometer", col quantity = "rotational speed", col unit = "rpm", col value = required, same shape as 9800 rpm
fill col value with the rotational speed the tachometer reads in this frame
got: 6700 rpm
